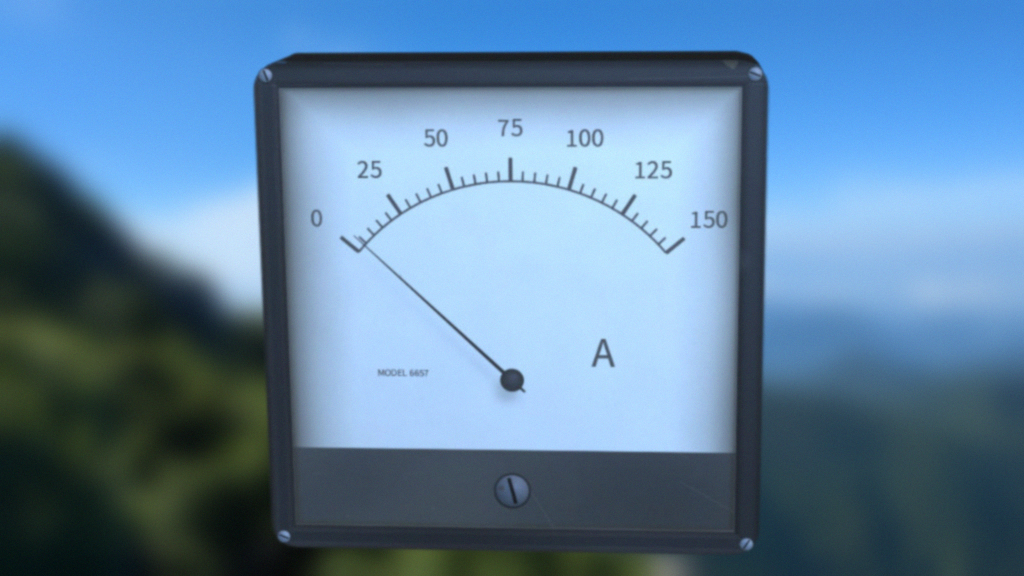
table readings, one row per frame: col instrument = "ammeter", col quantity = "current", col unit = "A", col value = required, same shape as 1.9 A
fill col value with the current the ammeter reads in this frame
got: 5 A
